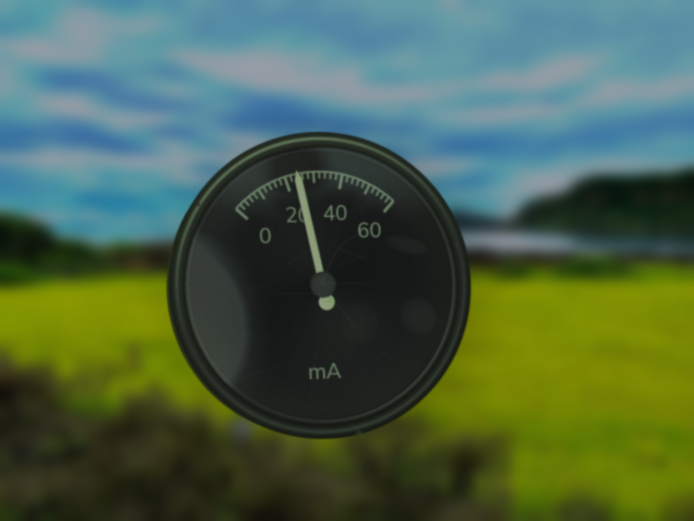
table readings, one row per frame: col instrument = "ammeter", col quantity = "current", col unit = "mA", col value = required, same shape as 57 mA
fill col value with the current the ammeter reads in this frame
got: 24 mA
